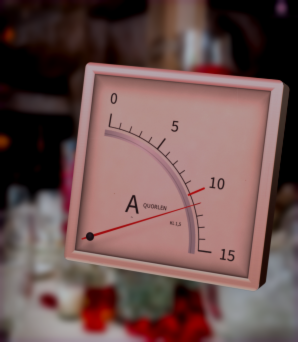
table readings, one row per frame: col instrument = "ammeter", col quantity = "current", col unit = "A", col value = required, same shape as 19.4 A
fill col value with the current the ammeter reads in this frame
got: 11 A
